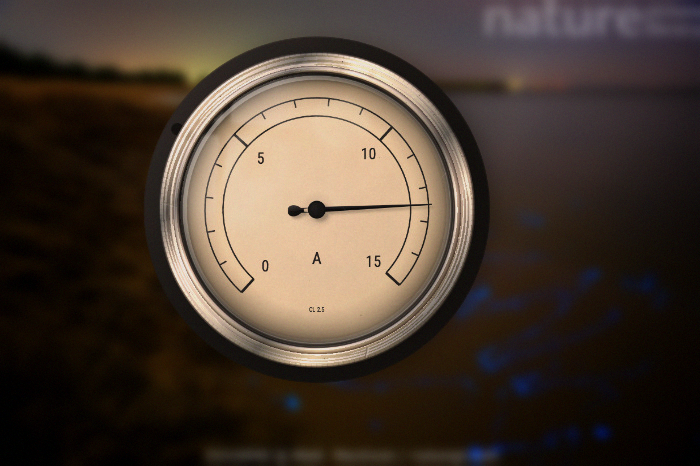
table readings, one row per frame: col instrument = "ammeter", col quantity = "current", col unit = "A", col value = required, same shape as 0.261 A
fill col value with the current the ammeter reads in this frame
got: 12.5 A
